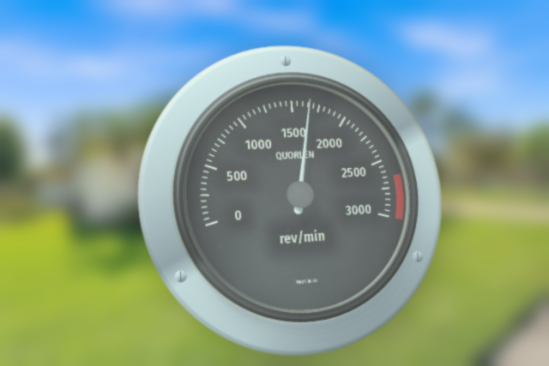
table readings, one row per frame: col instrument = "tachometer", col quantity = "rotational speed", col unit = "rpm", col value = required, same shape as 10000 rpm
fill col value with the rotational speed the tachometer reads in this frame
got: 1650 rpm
